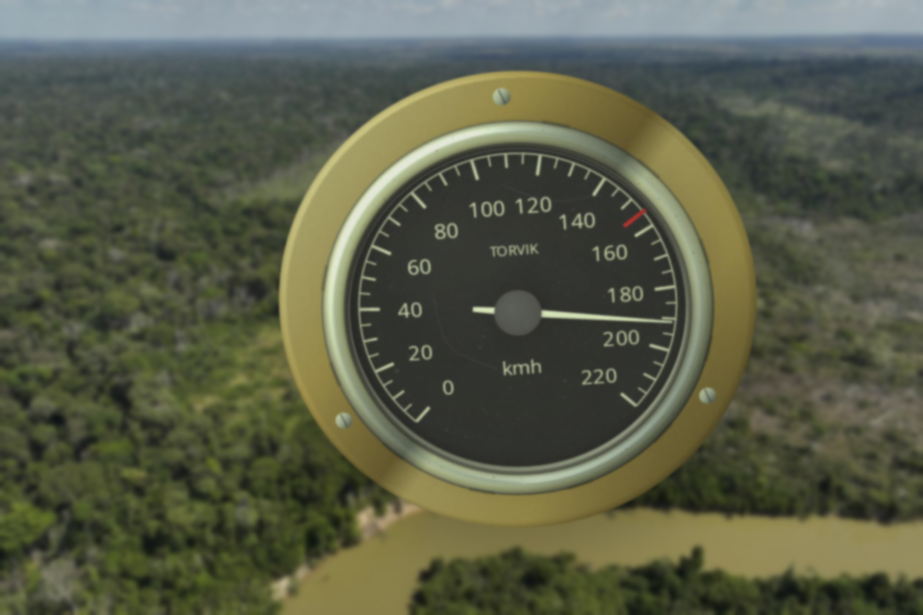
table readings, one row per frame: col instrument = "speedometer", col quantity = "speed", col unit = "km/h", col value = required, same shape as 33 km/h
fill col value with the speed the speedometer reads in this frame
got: 190 km/h
